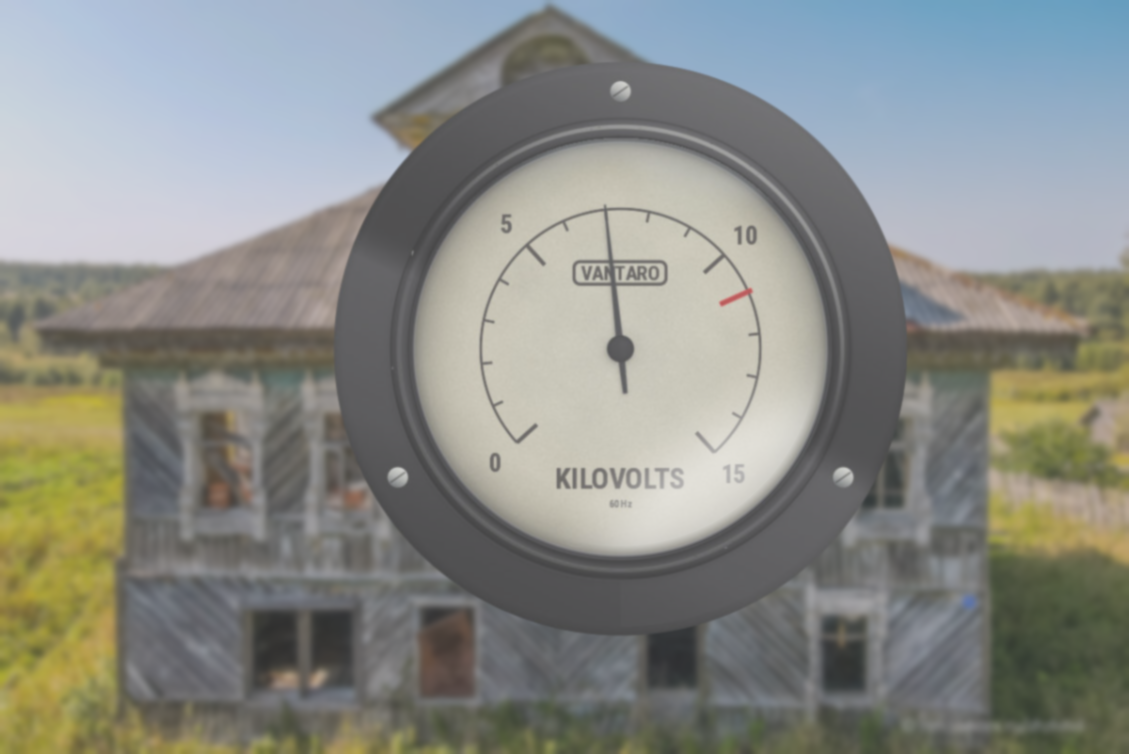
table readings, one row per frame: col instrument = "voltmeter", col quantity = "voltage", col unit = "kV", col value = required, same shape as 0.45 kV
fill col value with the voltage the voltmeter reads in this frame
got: 7 kV
